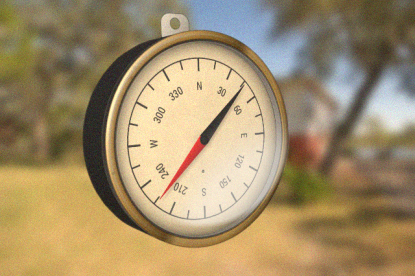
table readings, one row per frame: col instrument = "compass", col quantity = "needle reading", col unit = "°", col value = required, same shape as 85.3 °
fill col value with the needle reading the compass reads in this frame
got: 225 °
